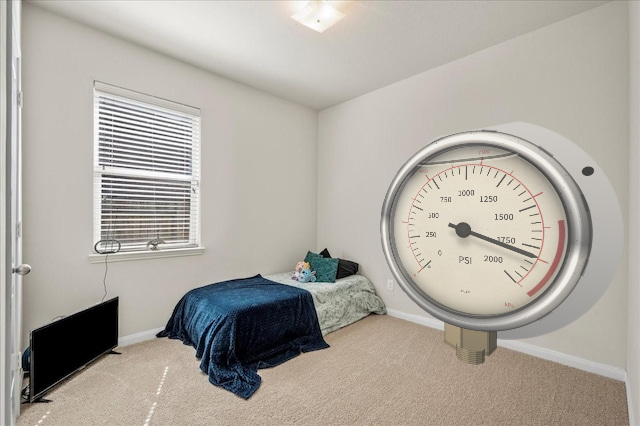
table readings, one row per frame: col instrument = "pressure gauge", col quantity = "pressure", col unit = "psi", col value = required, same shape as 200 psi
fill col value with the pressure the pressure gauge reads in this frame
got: 1800 psi
